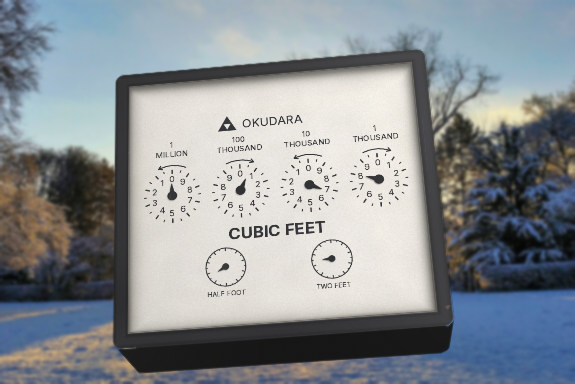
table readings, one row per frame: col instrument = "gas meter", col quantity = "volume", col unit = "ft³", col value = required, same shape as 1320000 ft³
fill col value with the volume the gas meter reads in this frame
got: 6800 ft³
